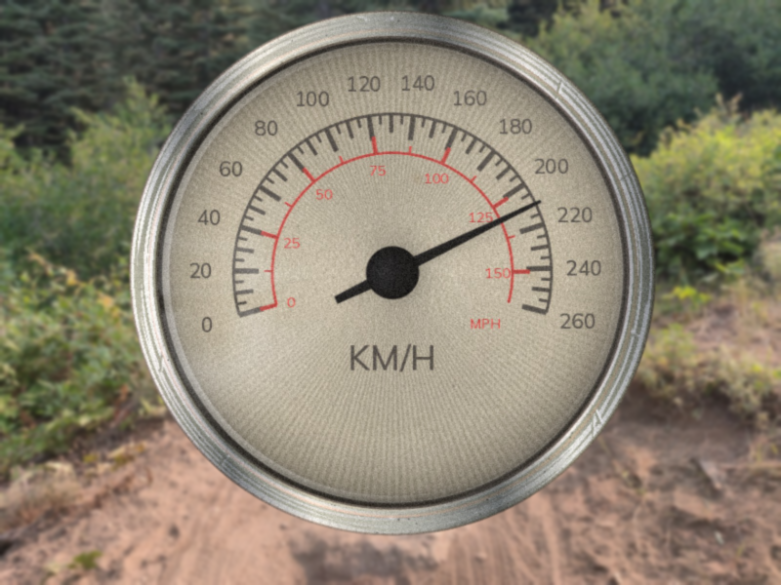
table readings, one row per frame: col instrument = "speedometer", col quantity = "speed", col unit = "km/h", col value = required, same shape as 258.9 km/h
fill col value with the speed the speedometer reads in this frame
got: 210 km/h
